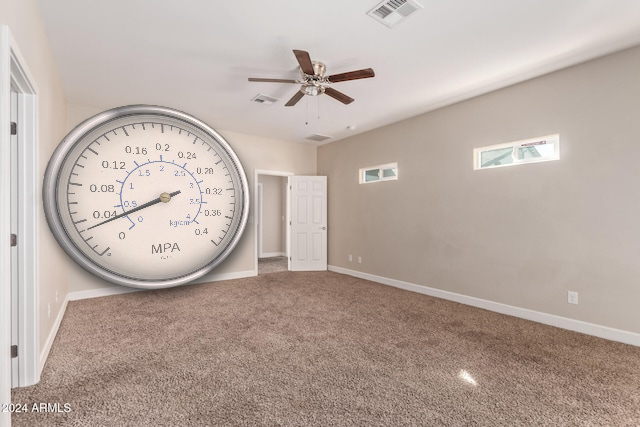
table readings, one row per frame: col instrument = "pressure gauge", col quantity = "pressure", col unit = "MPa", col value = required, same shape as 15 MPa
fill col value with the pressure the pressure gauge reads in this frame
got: 0.03 MPa
